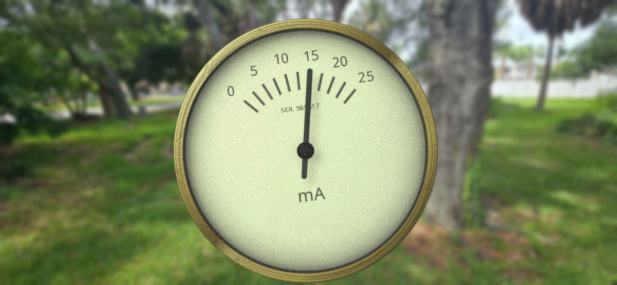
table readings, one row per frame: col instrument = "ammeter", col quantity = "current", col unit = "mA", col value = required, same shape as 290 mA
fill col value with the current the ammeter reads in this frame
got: 15 mA
